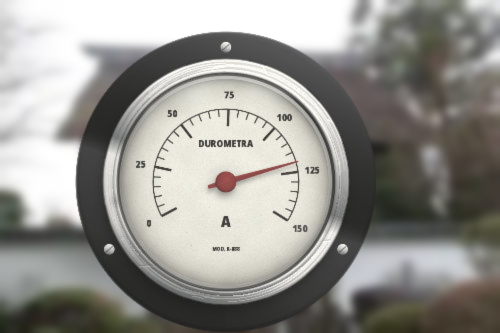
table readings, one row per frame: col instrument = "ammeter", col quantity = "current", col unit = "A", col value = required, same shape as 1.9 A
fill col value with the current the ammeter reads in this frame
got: 120 A
